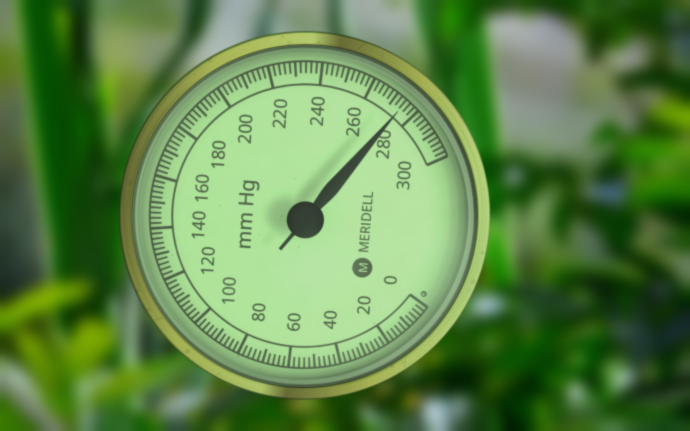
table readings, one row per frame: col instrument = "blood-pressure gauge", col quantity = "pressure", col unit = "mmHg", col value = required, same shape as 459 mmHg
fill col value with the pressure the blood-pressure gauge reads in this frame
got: 274 mmHg
